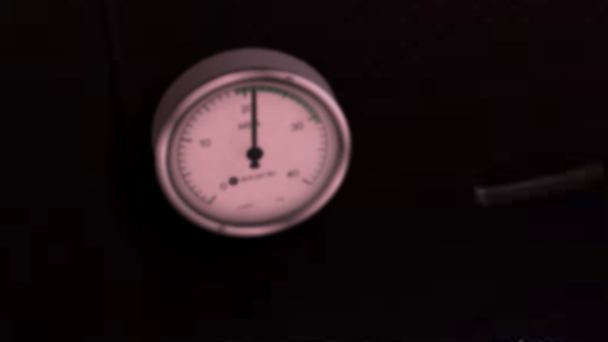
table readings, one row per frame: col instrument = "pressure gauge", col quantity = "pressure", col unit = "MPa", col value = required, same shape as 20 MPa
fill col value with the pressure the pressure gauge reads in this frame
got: 21 MPa
